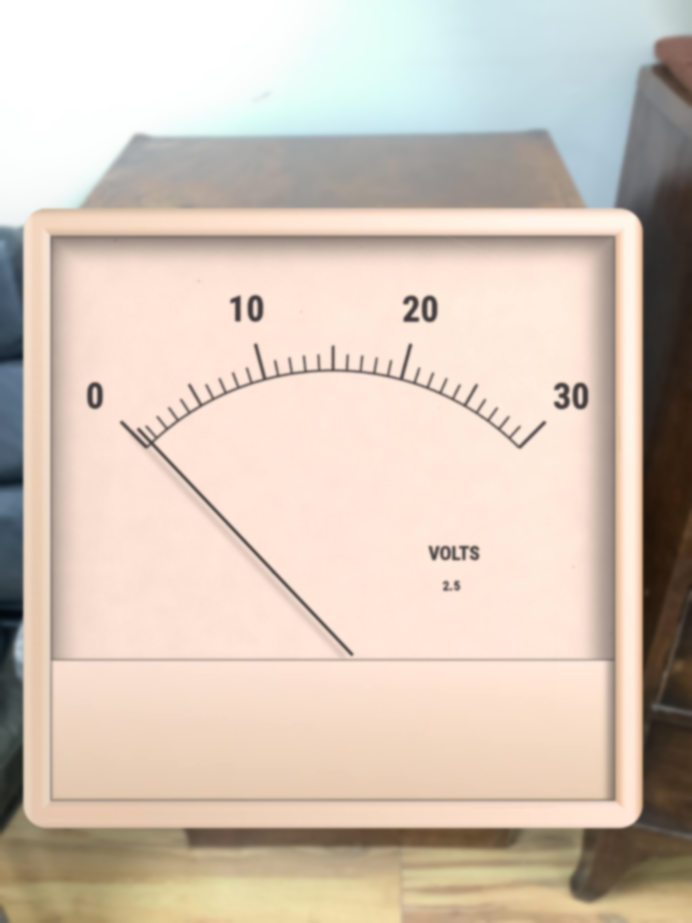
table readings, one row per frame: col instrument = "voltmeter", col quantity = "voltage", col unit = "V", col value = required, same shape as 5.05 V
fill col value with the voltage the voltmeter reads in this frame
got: 0.5 V
